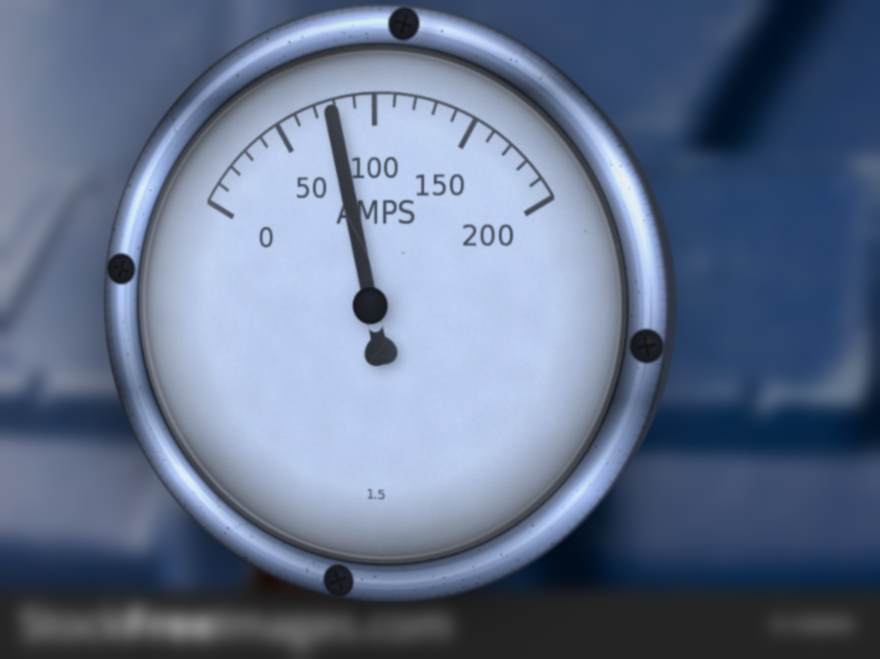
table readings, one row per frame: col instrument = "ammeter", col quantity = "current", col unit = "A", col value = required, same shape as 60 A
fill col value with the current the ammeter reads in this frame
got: 80 A
